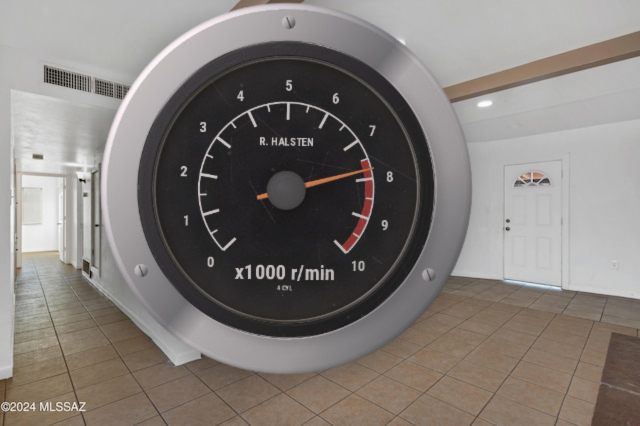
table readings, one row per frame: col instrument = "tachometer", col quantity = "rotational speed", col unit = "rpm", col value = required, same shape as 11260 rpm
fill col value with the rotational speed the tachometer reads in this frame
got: 7750 rpm
